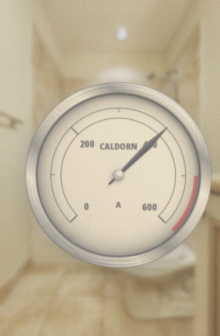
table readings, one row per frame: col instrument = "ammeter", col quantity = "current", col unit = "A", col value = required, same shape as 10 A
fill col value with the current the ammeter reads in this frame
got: 400 A
